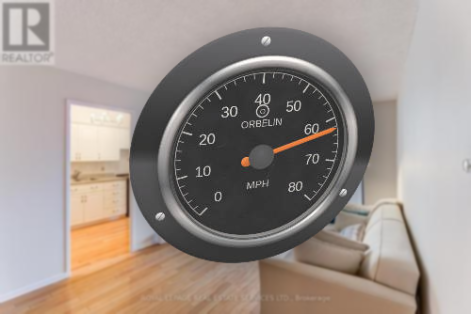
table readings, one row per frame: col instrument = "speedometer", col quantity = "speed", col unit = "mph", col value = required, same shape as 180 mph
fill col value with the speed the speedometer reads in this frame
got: 62 mph
